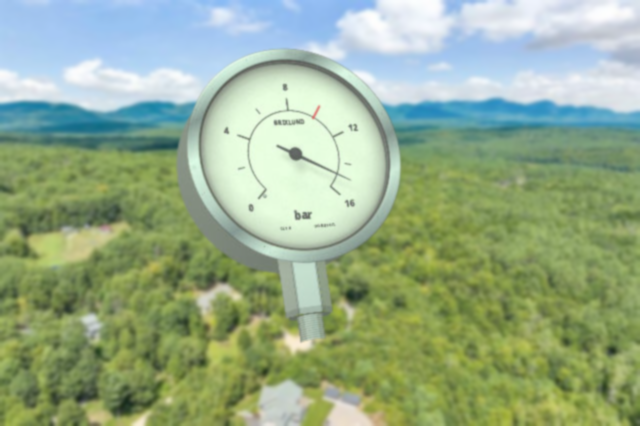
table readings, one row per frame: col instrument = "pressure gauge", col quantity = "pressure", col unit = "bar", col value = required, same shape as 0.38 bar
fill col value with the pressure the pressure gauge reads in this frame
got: 15 bar
